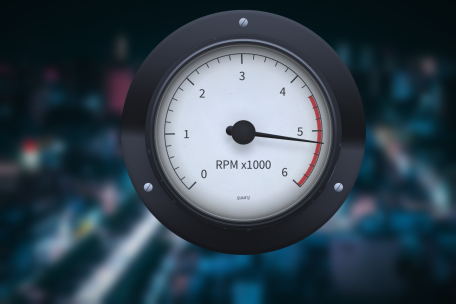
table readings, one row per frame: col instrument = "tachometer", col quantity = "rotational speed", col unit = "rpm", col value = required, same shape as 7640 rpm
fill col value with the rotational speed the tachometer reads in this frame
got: 5200 rpm
